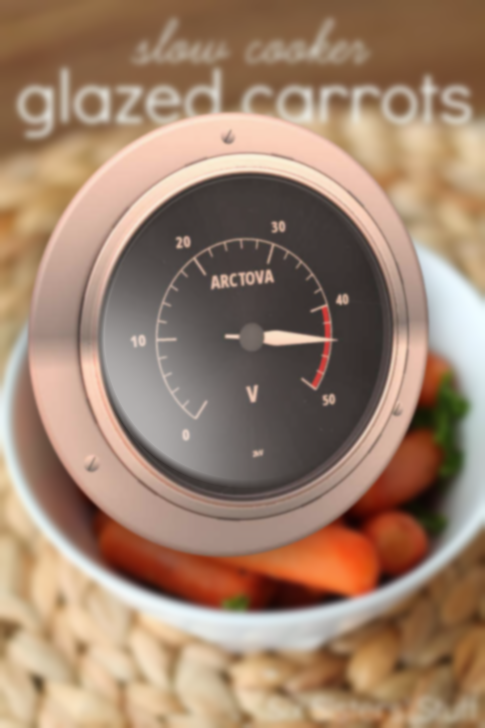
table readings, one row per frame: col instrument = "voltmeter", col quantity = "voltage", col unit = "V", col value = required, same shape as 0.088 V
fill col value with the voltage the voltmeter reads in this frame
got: 44 V
